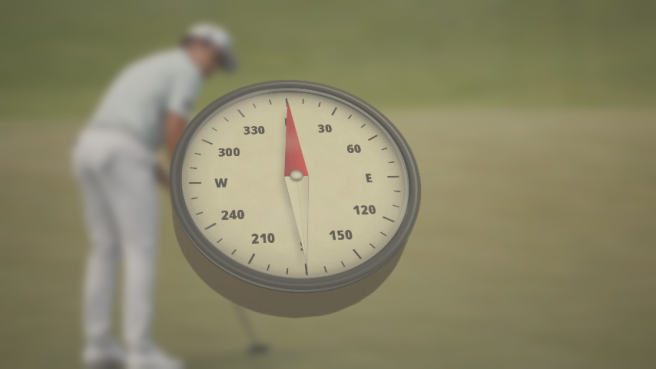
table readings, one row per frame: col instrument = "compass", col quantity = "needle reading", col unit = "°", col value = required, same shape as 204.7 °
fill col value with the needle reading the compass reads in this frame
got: 0 °
